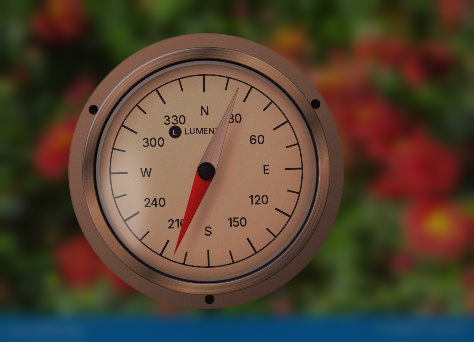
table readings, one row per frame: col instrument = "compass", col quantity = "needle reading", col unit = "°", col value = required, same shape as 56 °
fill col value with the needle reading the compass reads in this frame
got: 202.5 °
